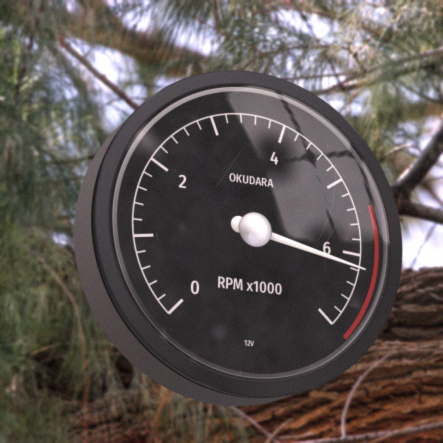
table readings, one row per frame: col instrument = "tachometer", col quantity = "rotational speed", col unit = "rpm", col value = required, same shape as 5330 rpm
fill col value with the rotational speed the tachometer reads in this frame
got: 6200 rpm
